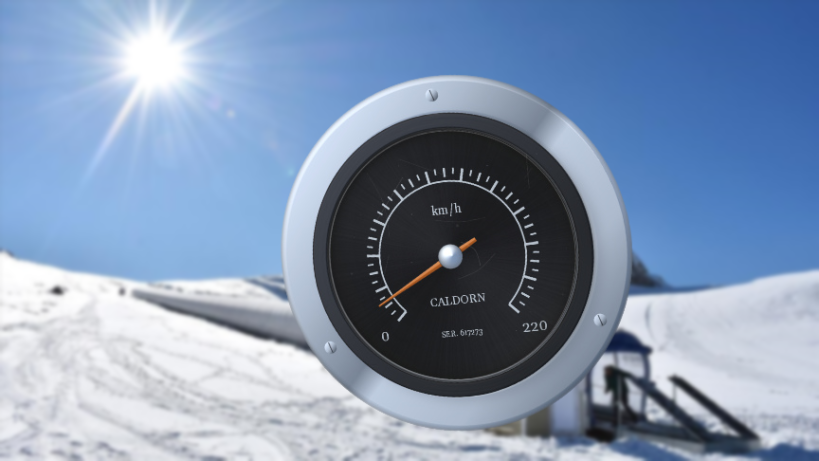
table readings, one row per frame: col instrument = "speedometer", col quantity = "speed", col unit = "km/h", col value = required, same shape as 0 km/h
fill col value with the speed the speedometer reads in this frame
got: 12.5 km/h
